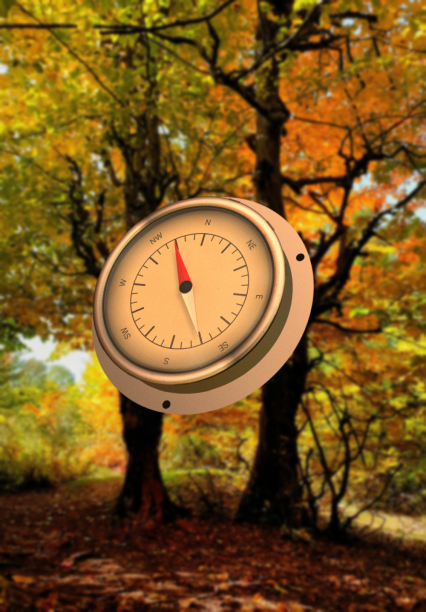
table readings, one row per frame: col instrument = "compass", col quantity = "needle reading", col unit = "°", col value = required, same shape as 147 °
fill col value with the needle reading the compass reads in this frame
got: 330 °
